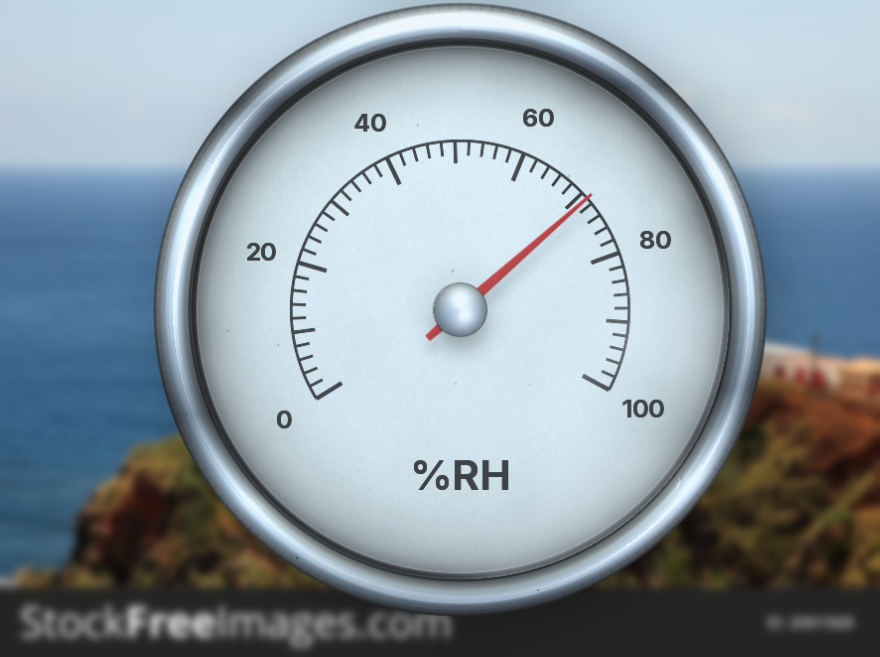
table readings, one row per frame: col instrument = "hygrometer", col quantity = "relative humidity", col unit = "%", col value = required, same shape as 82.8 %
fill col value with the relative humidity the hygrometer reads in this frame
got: 71 %
